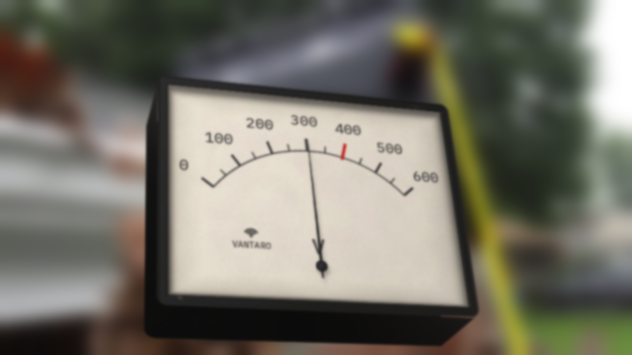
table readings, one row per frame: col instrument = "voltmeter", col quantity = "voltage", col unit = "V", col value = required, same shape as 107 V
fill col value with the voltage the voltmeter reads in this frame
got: 300 V
